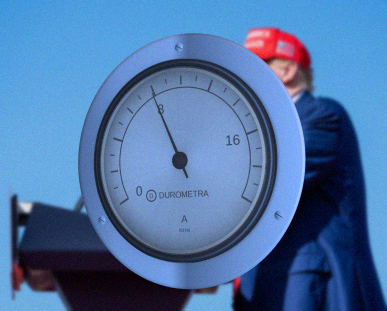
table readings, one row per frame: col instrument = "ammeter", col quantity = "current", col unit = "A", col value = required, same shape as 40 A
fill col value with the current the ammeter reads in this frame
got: 8 A
